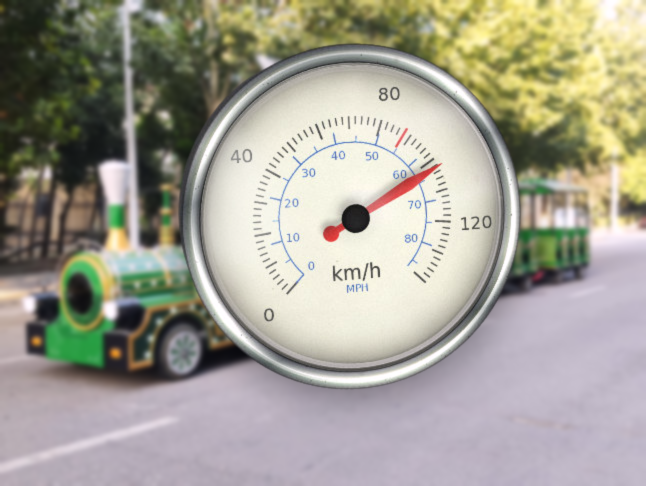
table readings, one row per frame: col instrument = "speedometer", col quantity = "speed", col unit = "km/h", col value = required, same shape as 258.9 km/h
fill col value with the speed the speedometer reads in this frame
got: 102 km/h
